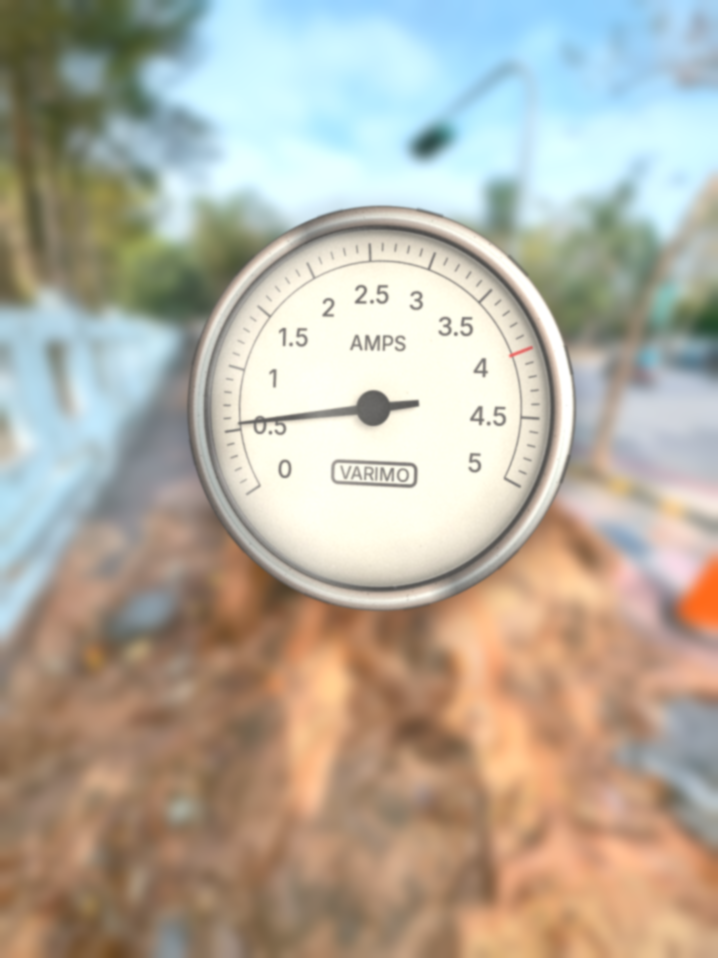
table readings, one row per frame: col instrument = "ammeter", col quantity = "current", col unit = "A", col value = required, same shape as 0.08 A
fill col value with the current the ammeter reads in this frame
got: 0.55 A
